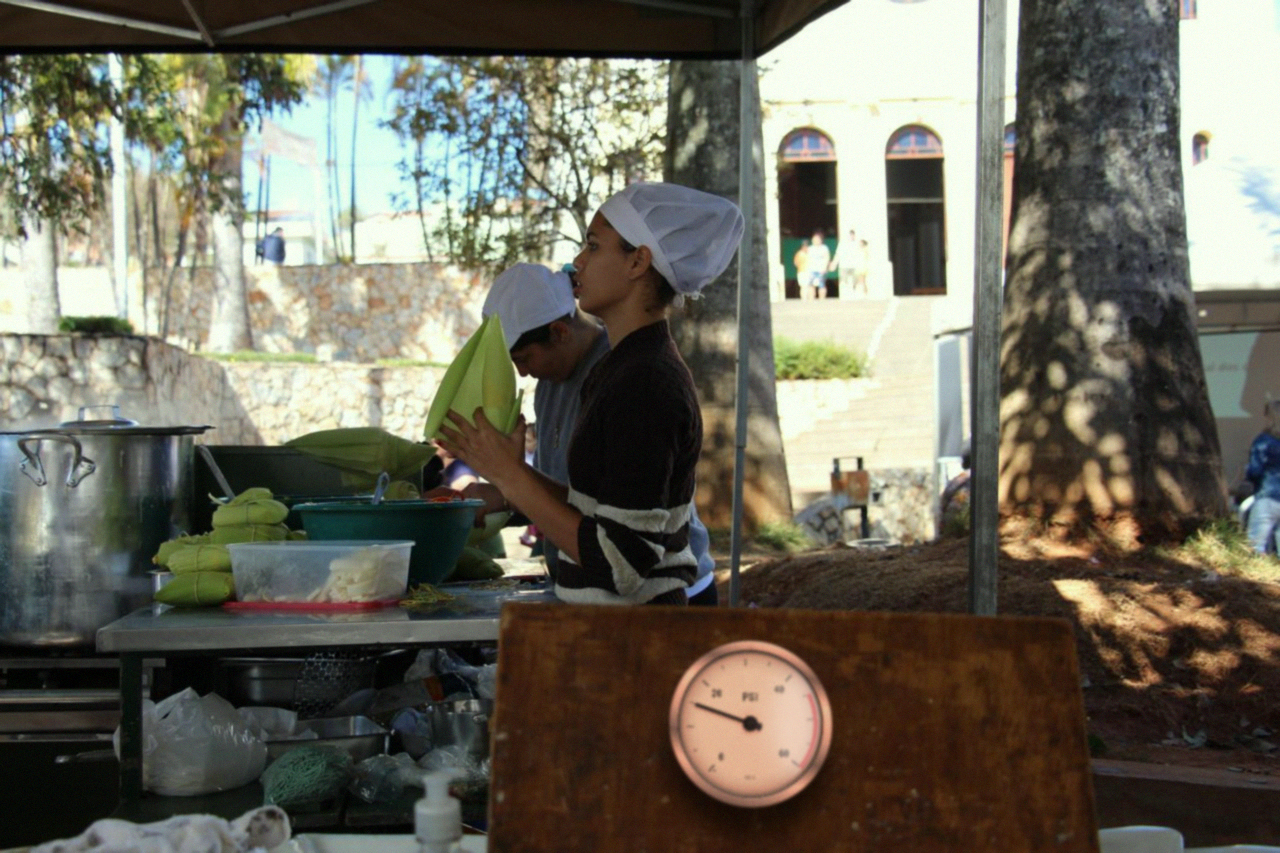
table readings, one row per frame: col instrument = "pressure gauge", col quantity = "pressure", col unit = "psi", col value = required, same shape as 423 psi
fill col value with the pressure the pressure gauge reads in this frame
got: 15 psi
